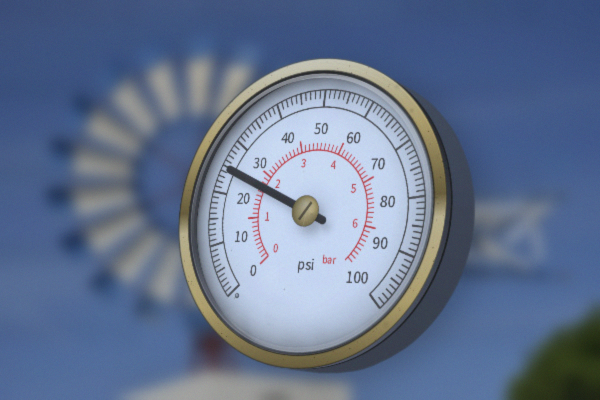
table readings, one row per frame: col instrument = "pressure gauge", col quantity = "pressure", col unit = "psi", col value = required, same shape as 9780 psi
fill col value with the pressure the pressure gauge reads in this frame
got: 25 psi
